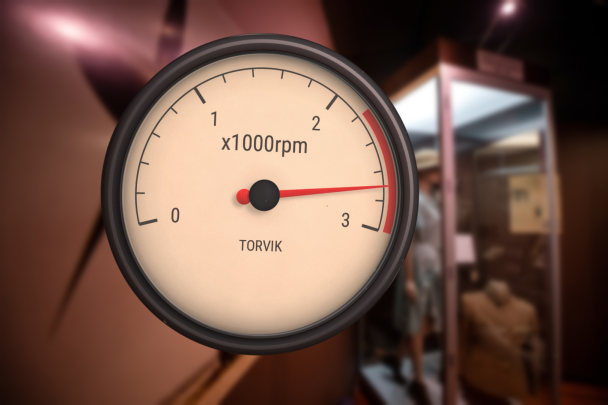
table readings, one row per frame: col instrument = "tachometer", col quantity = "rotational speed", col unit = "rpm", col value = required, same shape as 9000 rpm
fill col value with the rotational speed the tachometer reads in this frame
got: 2700 rpm
